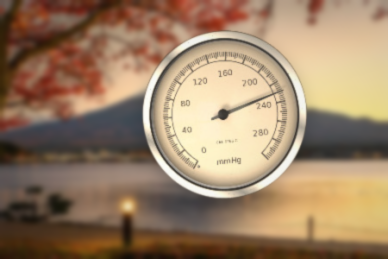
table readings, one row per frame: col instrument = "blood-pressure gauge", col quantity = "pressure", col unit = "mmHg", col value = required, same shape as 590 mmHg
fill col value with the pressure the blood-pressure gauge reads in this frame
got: 230 mmHg
